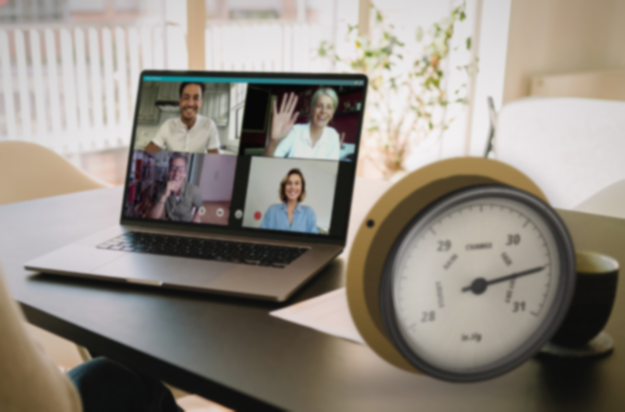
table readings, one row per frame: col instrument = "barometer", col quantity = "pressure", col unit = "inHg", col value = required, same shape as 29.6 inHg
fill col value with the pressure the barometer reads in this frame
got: 30.5 inHg
